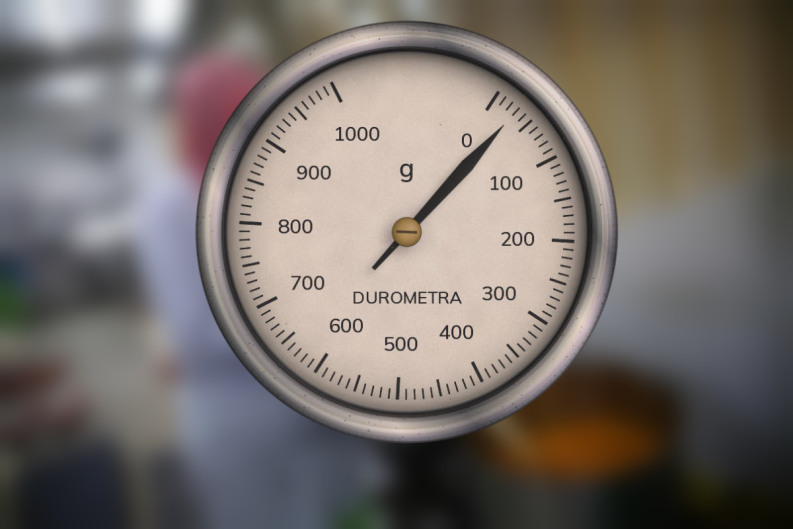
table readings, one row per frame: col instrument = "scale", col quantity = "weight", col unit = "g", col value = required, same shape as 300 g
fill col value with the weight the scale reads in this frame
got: 30 g
